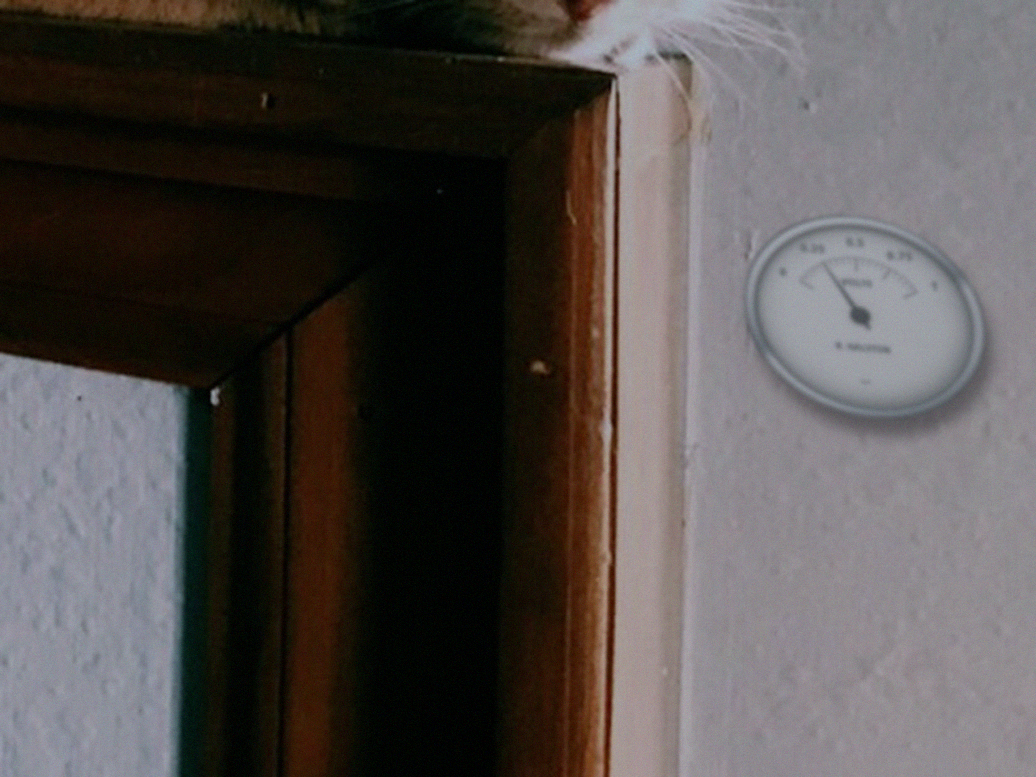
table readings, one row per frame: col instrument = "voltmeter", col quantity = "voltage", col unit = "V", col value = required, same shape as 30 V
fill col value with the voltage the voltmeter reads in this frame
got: 0.25 V
